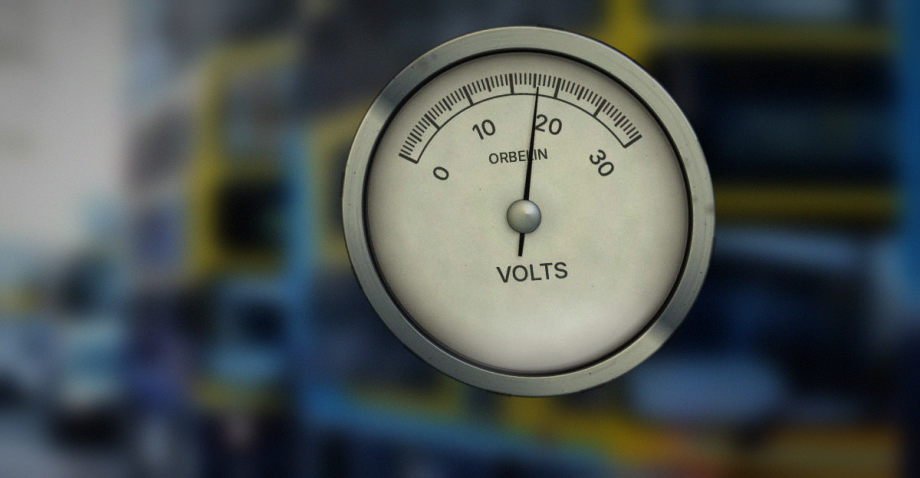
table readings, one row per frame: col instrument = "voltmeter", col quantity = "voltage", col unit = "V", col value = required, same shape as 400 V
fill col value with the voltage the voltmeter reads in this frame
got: 18 V
